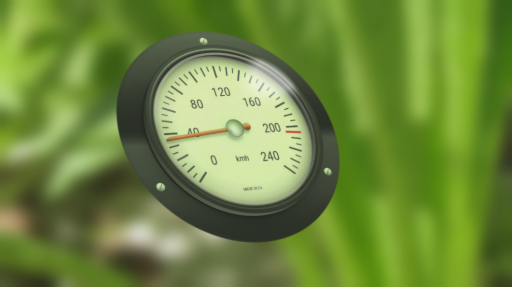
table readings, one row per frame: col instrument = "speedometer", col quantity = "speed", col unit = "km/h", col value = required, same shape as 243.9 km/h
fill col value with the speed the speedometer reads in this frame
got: 35 km/h
